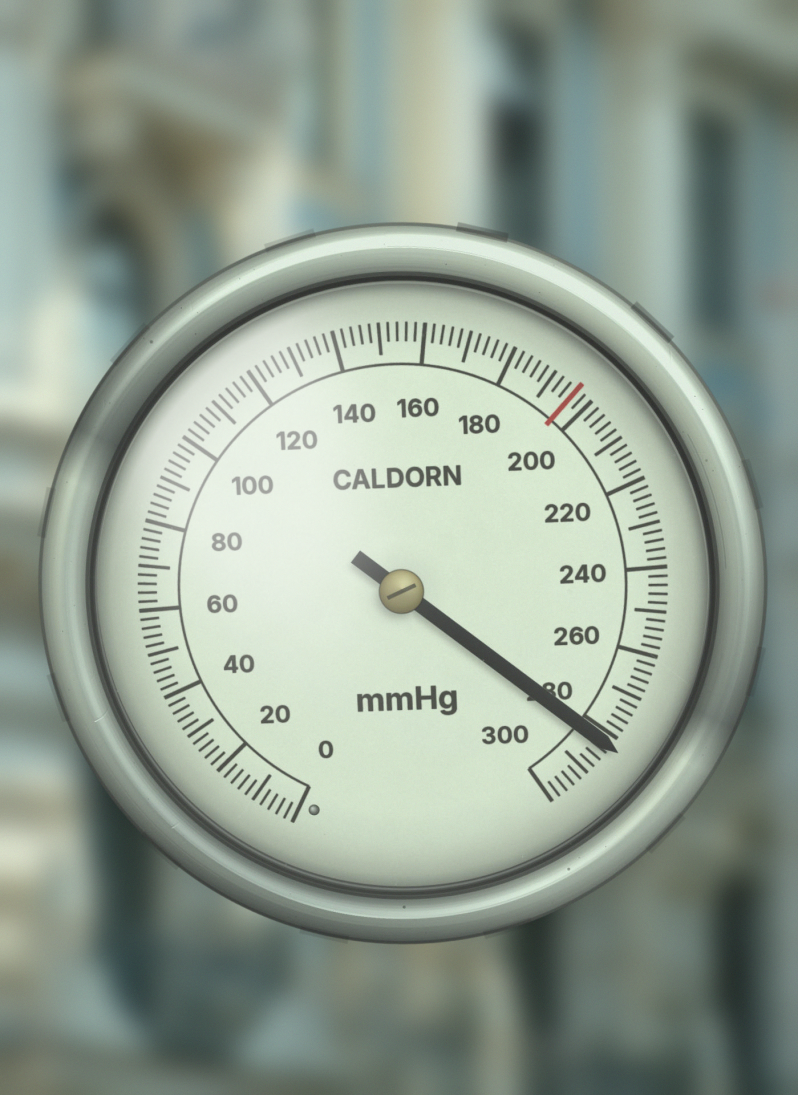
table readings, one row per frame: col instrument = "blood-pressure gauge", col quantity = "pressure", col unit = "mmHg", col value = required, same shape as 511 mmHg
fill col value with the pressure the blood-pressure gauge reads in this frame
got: 282 mmHg
